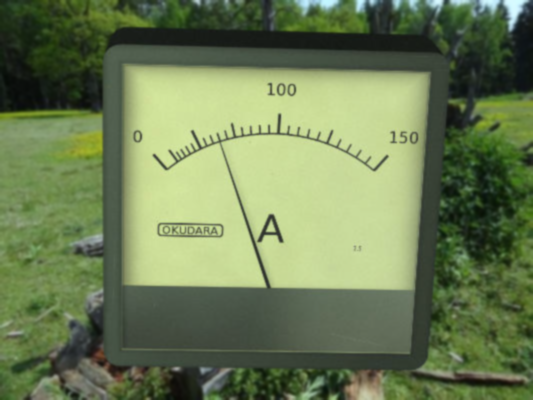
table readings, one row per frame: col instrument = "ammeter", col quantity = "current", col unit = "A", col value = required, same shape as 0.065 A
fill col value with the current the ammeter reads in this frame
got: 65 A
